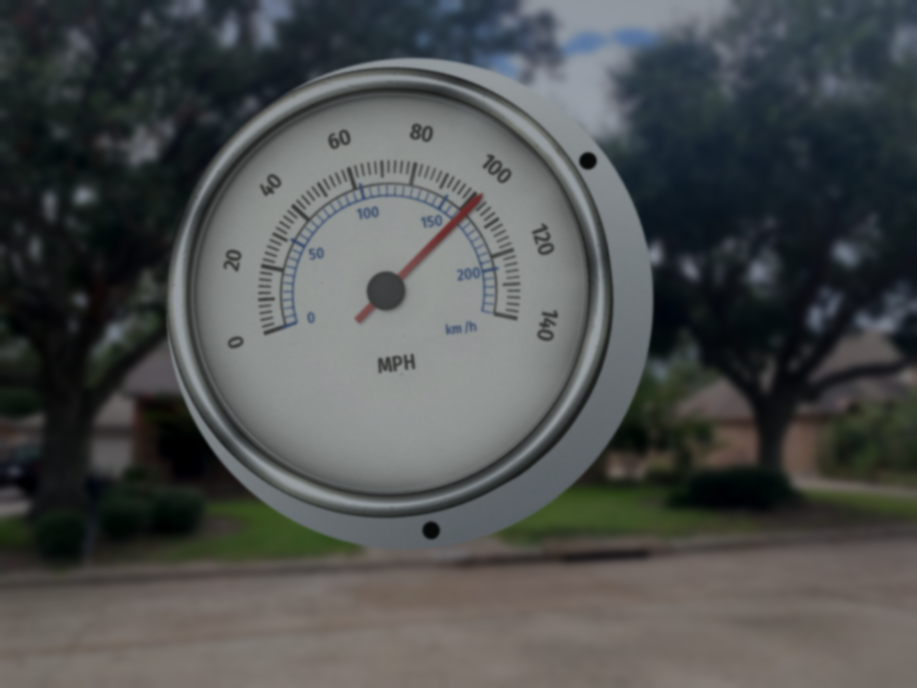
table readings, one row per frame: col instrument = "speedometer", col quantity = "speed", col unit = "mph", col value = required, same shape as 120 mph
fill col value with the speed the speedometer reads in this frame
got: 102 mph
